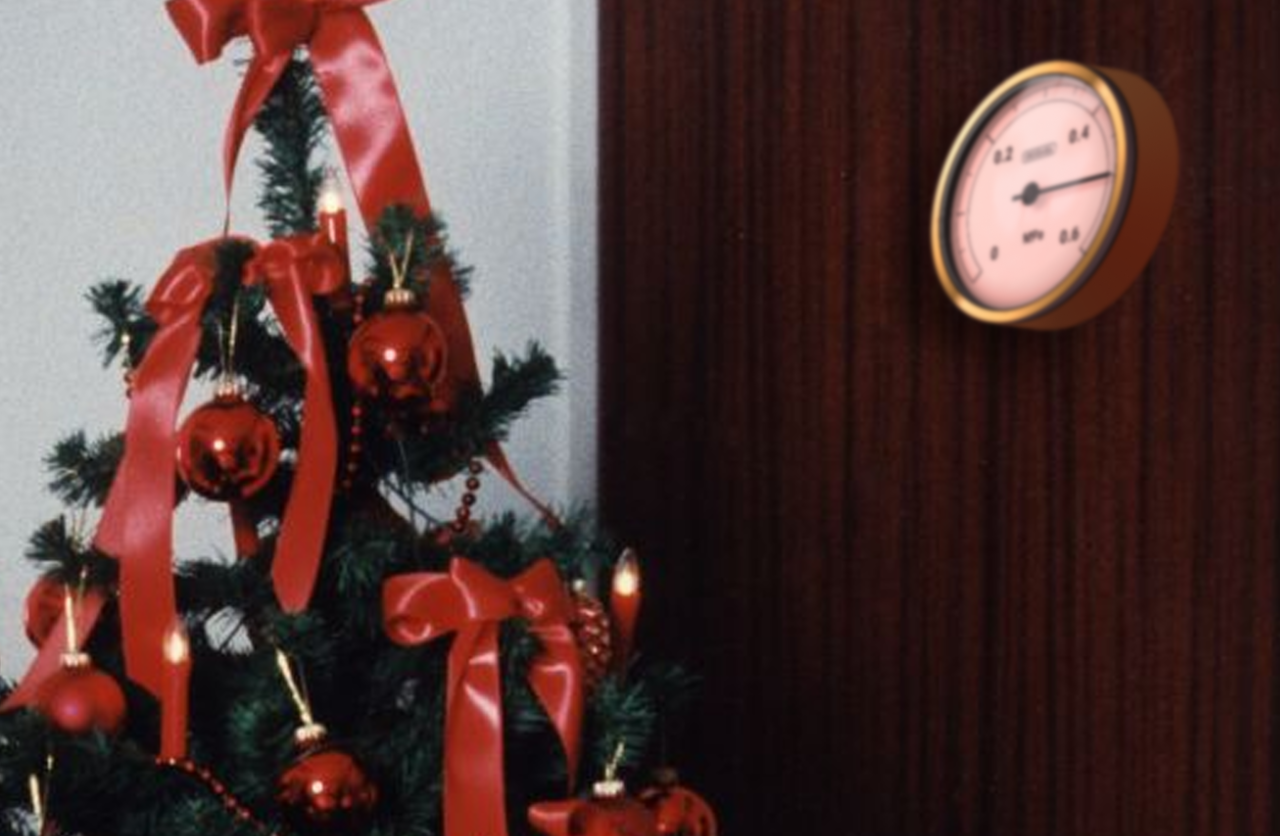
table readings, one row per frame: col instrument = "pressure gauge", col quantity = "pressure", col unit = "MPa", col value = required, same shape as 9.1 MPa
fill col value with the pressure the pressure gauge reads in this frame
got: 0.5 MPa
